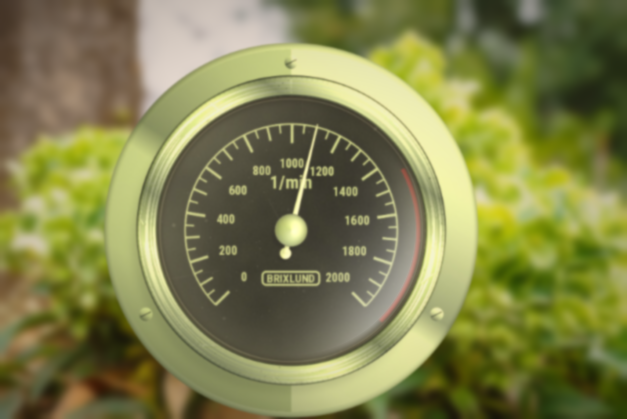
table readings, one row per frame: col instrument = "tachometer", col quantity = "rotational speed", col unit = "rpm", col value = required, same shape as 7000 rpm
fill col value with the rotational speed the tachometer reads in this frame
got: 1100 rpm
